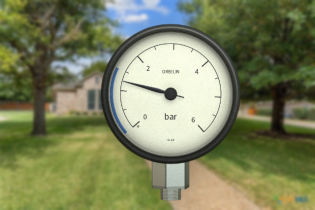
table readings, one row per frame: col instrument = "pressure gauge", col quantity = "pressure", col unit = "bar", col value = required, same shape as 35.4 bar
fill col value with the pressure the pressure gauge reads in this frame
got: 1.25 bar
